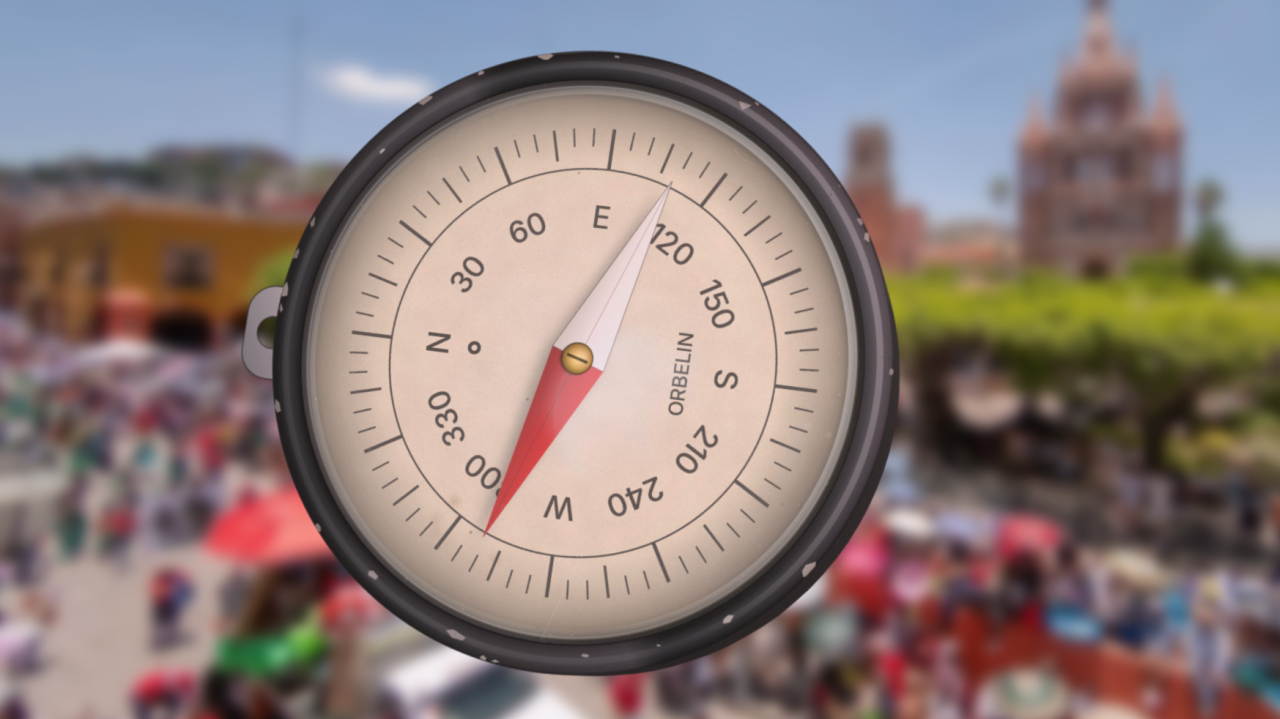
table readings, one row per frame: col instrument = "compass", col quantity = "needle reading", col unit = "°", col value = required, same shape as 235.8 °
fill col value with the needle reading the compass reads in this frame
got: 290 °
